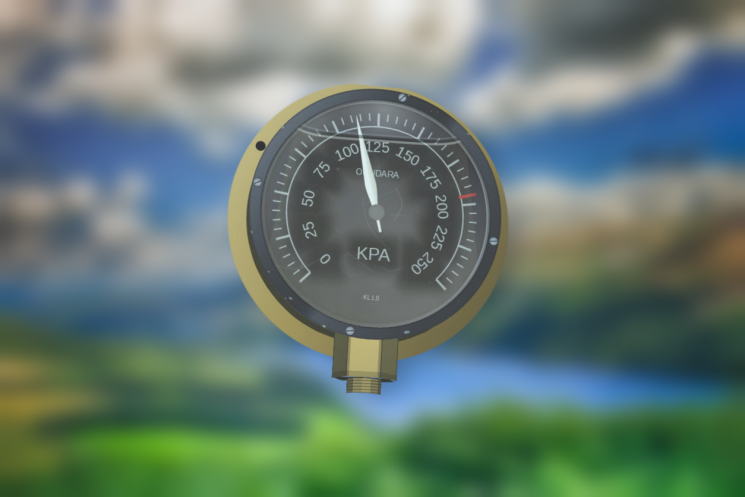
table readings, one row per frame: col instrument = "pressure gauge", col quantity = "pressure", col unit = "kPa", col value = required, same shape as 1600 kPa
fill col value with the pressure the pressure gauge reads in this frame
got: 112.5 kPa
